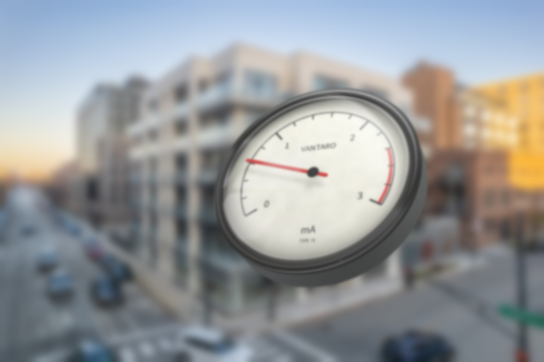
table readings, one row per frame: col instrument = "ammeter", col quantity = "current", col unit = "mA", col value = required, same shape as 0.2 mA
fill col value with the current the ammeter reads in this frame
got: 0.6 mA
